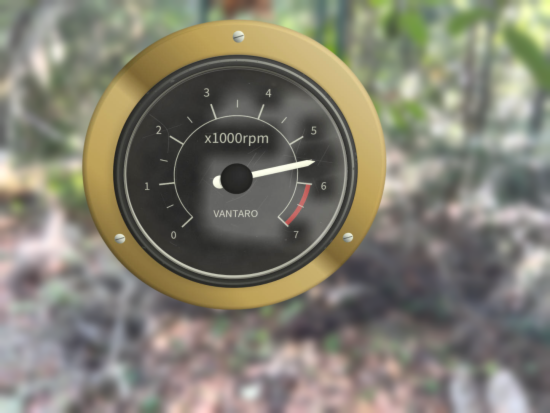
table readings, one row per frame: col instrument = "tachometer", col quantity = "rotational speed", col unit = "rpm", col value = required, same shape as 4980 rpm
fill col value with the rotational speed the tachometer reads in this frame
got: 5500 rpm
